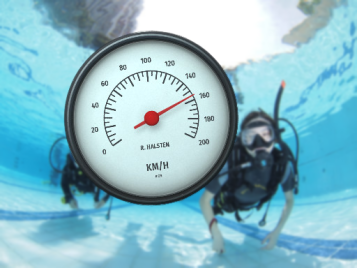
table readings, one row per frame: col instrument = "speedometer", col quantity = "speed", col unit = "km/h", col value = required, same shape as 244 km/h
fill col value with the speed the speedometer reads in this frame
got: 155 km/h
